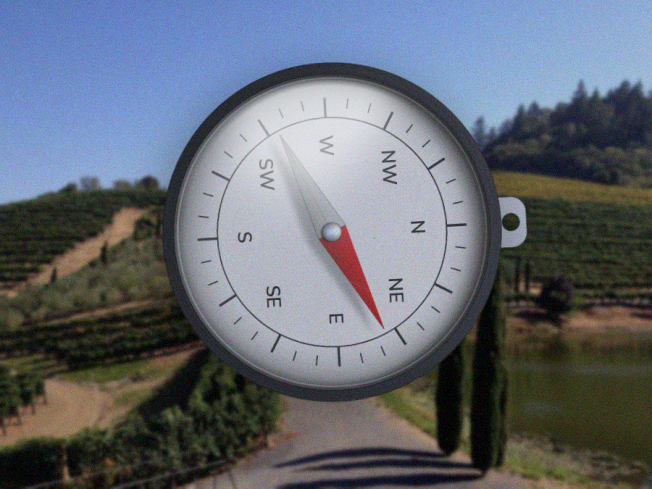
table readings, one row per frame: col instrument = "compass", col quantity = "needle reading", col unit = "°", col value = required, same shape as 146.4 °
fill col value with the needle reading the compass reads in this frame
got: 65 °
